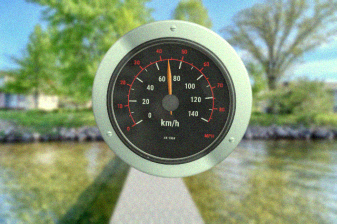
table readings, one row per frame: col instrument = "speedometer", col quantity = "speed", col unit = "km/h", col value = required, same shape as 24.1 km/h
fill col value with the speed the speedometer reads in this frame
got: 70 km/h
